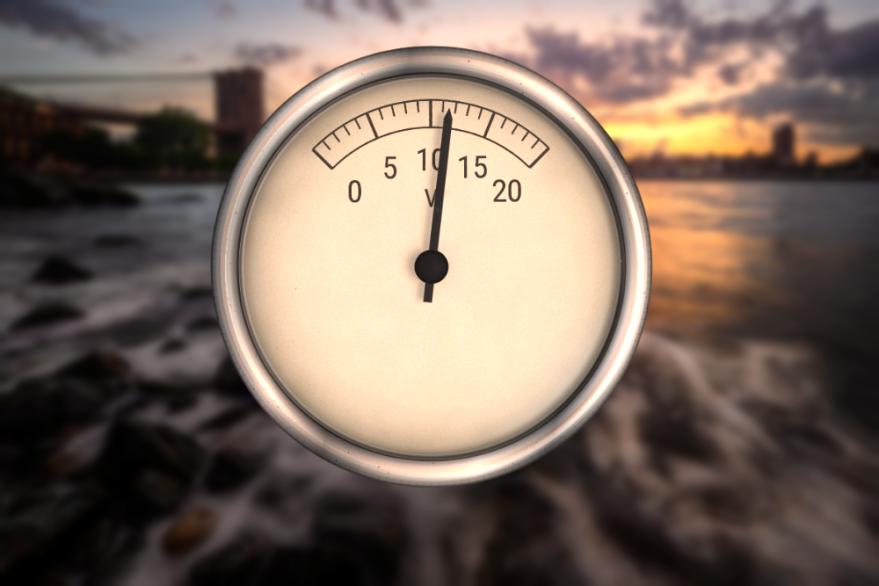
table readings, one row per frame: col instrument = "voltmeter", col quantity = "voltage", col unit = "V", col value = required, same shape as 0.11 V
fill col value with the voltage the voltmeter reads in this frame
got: 11.5 V
